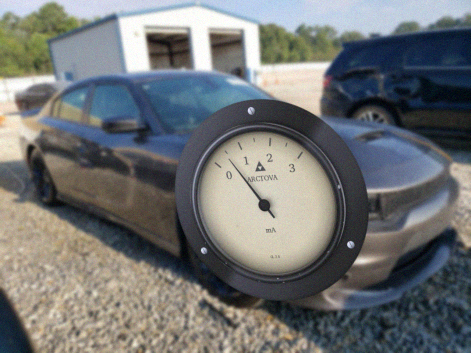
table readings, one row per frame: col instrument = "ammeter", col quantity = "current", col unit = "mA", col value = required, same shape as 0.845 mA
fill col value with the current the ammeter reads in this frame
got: 0.5 mA
